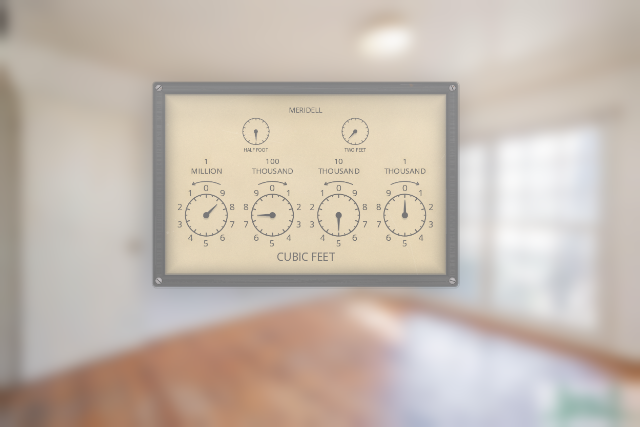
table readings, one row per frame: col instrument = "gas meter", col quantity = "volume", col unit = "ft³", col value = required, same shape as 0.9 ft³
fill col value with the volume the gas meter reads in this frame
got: 875000 ft³
